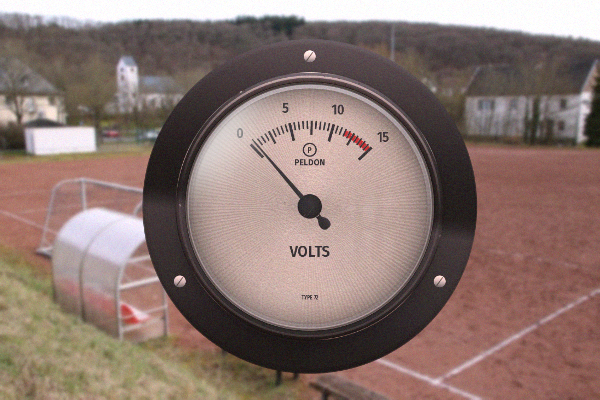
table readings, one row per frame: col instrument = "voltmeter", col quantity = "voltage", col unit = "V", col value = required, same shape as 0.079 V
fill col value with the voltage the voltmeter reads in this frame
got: 0.5 V
